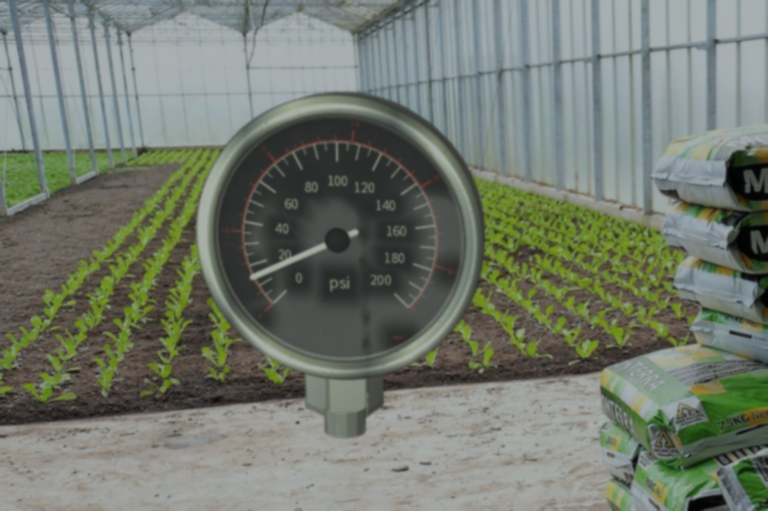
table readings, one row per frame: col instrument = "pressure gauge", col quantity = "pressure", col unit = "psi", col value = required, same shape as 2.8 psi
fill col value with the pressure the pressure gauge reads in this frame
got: 15 psi
